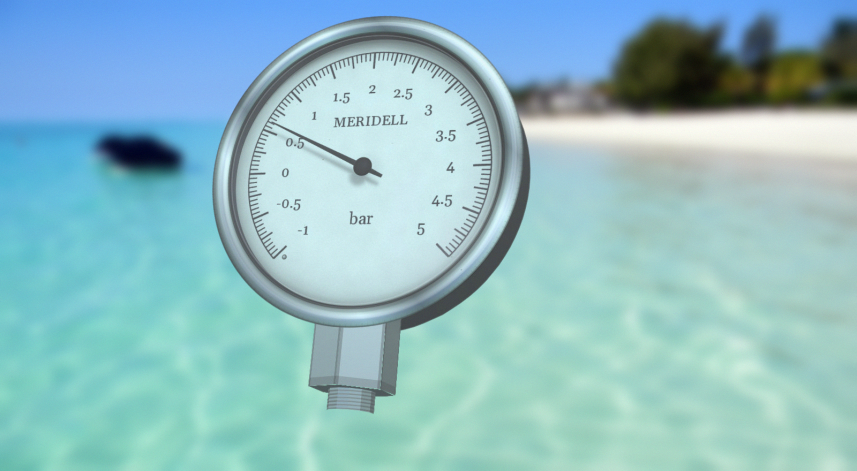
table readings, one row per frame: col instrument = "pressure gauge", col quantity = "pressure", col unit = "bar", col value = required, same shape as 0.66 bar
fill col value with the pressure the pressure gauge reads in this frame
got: 0.6 bar
